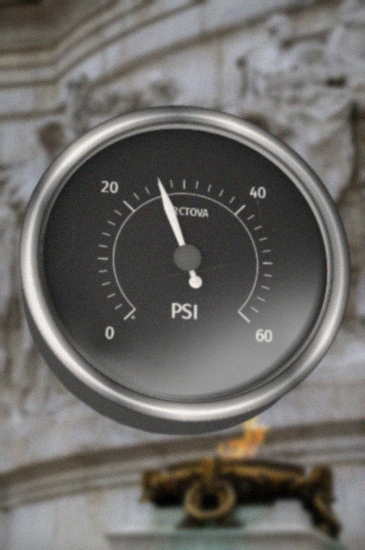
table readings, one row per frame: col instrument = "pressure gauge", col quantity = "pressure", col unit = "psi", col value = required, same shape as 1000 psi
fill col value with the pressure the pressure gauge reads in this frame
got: 26 psi
